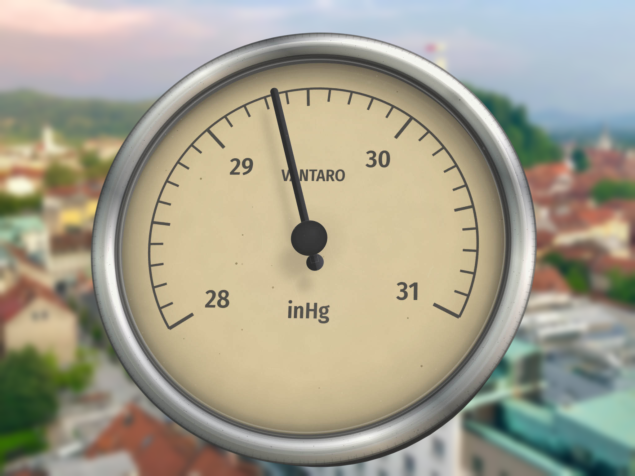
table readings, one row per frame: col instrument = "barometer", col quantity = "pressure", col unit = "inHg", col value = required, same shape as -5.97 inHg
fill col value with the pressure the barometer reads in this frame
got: 29.35 inHg
